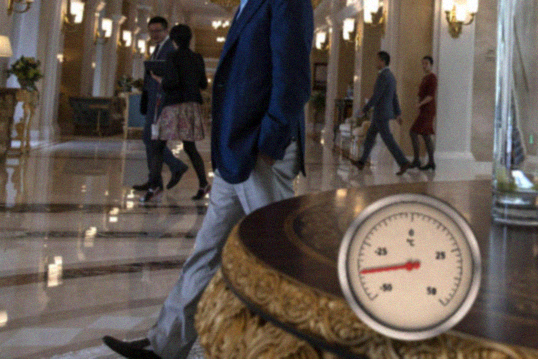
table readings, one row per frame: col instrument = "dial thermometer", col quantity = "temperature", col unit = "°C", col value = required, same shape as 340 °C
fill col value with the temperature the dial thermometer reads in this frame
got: -37.5 °C
